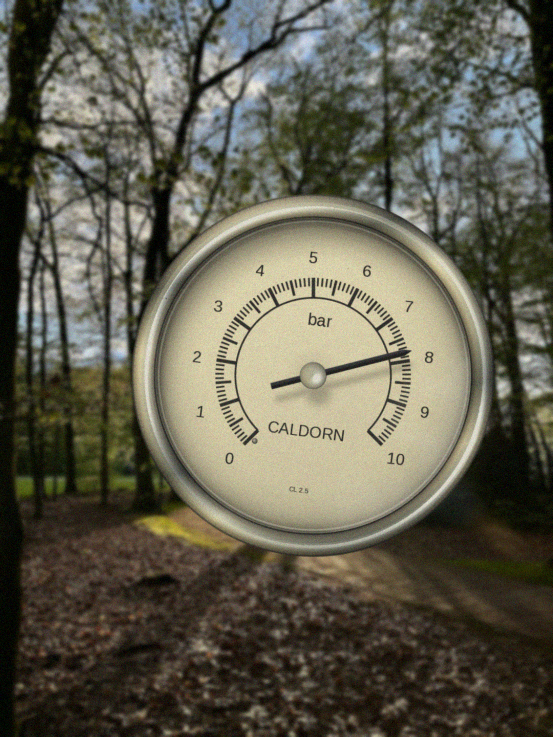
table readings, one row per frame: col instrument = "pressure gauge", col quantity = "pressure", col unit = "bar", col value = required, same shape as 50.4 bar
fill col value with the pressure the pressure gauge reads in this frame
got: 7.8 bar
